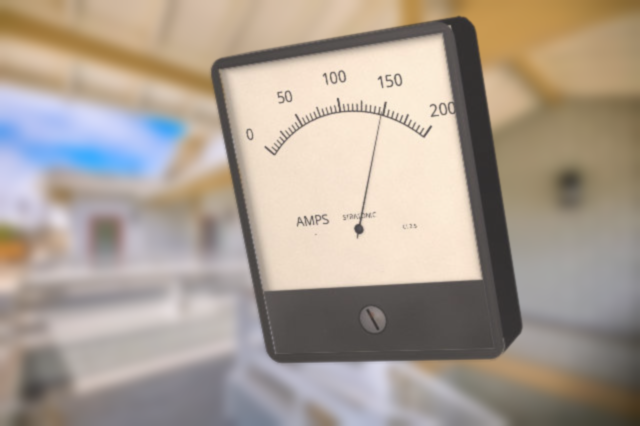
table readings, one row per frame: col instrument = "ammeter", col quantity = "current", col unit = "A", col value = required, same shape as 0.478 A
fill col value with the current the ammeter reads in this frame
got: 150 A
